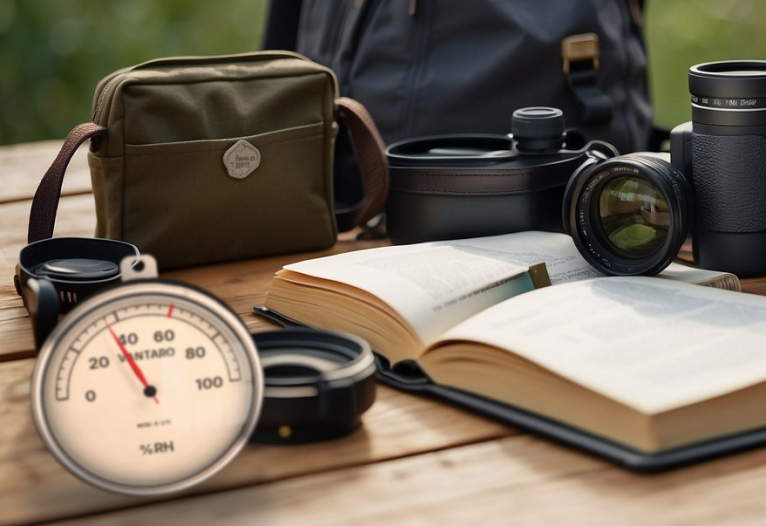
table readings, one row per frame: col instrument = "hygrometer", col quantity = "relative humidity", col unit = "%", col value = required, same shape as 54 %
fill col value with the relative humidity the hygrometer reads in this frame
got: 36 %
